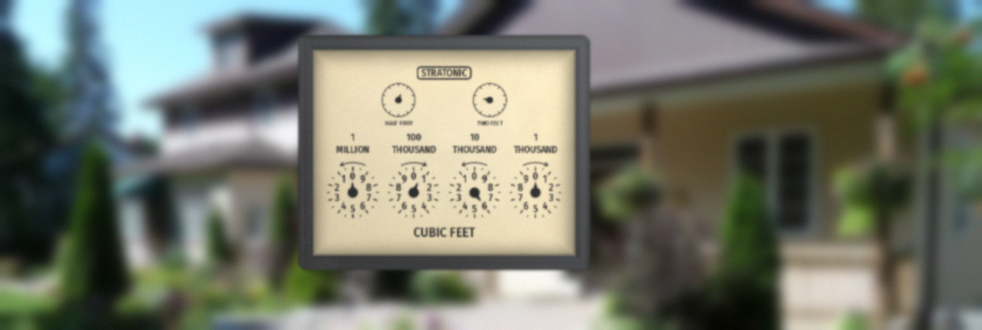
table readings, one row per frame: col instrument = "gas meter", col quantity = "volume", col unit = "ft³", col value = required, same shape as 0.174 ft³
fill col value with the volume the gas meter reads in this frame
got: 6000 ft³
